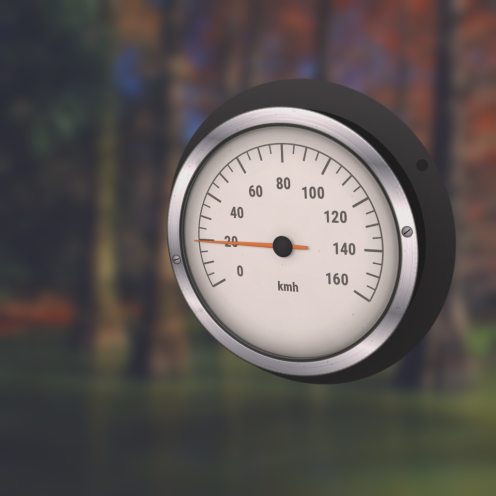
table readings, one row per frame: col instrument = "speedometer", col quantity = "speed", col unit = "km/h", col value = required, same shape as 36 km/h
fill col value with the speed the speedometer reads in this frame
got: 20 km/h
